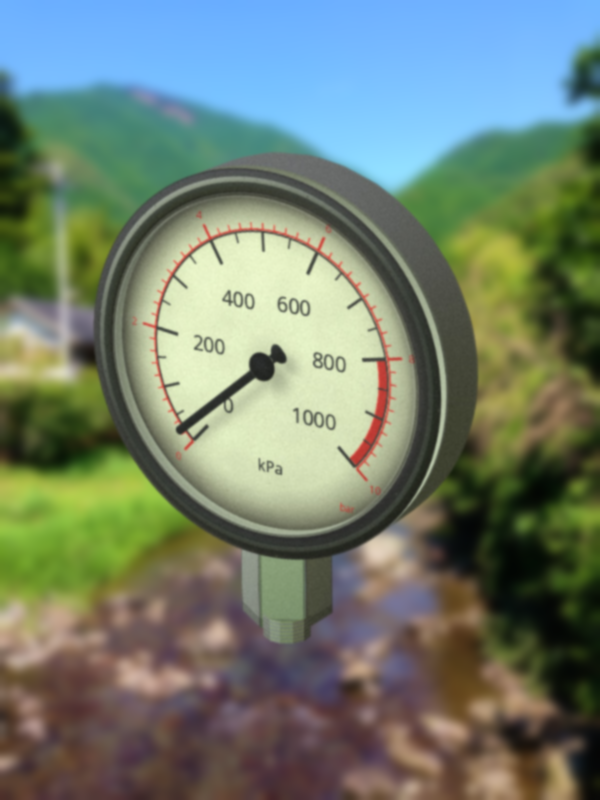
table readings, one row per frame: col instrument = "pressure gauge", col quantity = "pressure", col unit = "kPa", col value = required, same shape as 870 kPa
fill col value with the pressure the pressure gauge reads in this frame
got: 25 kPa
